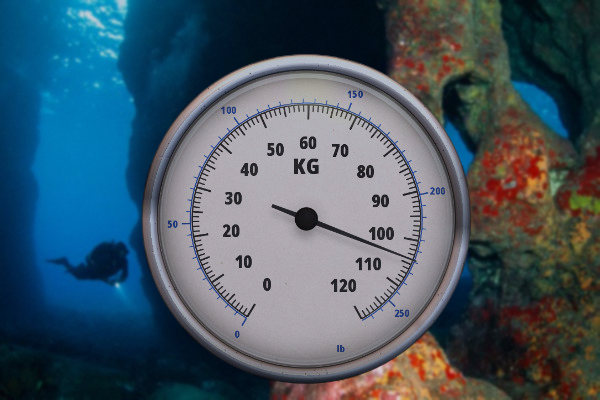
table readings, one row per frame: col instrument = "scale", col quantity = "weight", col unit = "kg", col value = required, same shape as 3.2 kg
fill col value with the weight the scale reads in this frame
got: 104 kg
